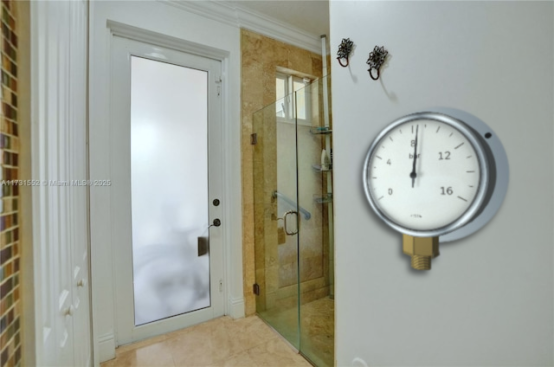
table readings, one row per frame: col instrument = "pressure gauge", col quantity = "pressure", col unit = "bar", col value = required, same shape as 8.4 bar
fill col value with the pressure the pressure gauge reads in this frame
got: 8.5 bar
